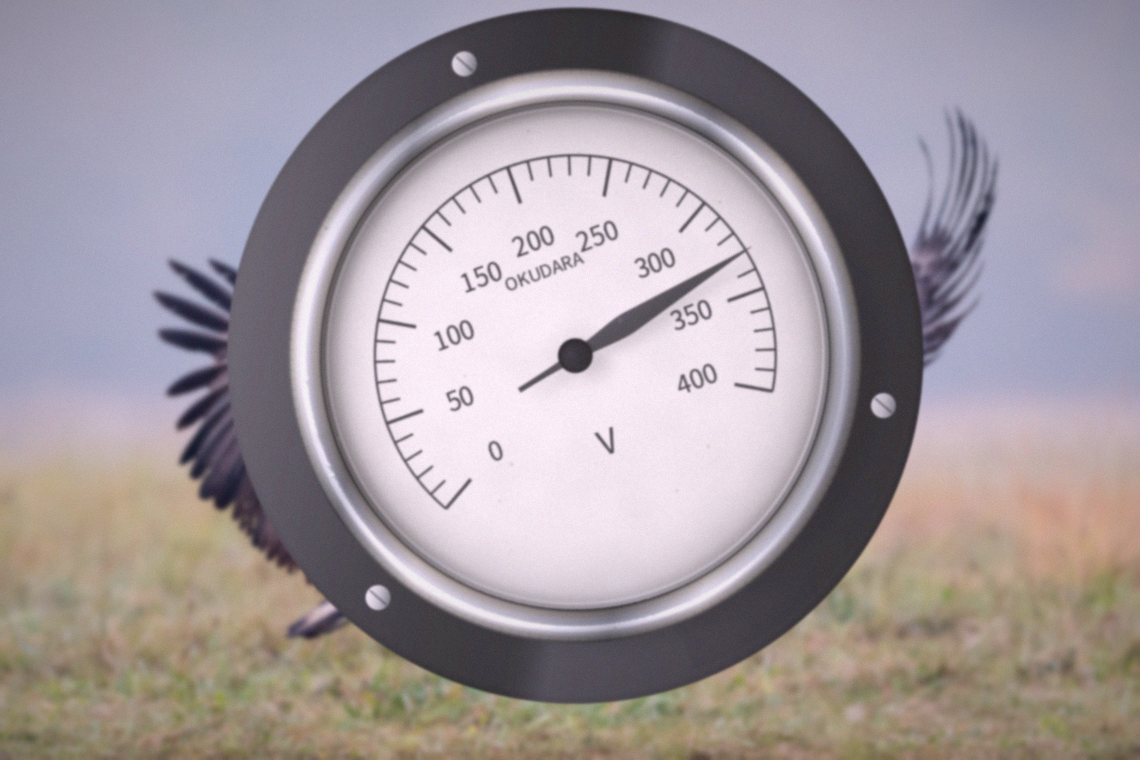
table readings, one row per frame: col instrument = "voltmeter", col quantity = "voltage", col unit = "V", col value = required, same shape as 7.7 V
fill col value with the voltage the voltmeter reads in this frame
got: 330 V
